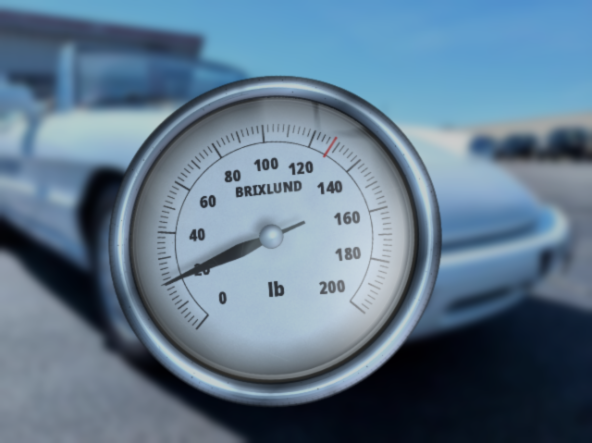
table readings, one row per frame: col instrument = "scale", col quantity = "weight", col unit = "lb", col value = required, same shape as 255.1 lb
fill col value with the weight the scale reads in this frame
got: 20 lb
